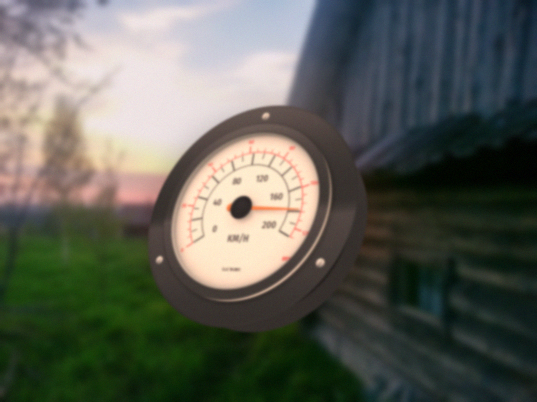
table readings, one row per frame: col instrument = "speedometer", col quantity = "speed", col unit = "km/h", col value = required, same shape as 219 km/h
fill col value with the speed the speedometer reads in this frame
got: 180 km/h
